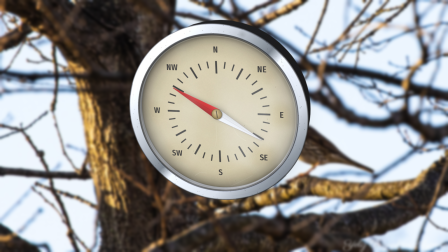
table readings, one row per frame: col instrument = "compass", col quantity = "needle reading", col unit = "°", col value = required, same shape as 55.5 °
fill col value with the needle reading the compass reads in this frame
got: 300 °
